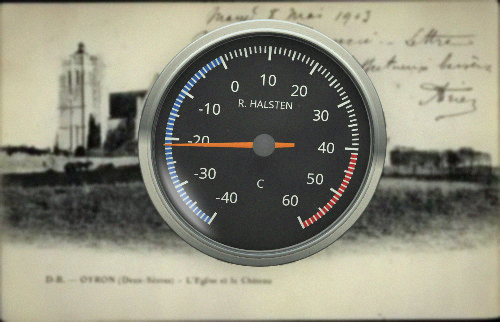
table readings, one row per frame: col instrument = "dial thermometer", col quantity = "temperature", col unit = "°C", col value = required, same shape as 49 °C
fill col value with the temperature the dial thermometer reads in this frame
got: -21 °C
